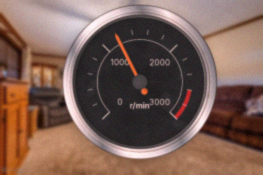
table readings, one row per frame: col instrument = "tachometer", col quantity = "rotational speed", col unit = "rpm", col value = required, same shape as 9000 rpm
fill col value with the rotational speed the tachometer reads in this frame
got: 1200 rpm
